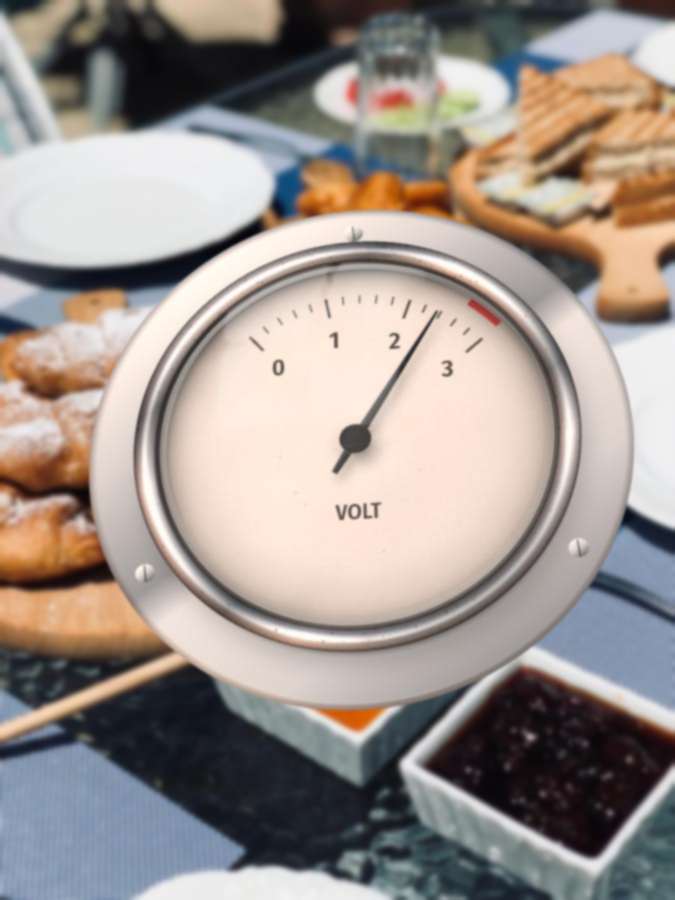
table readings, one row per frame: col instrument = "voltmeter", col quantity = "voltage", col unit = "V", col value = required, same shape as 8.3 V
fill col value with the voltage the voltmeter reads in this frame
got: 2.4 V
